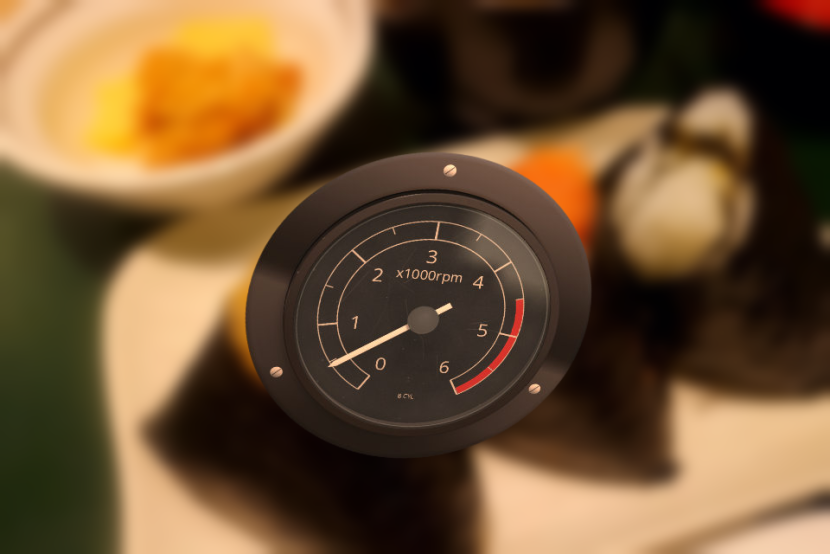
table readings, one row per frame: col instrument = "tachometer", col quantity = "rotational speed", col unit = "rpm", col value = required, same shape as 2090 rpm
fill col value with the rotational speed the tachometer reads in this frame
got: 500 rpm
